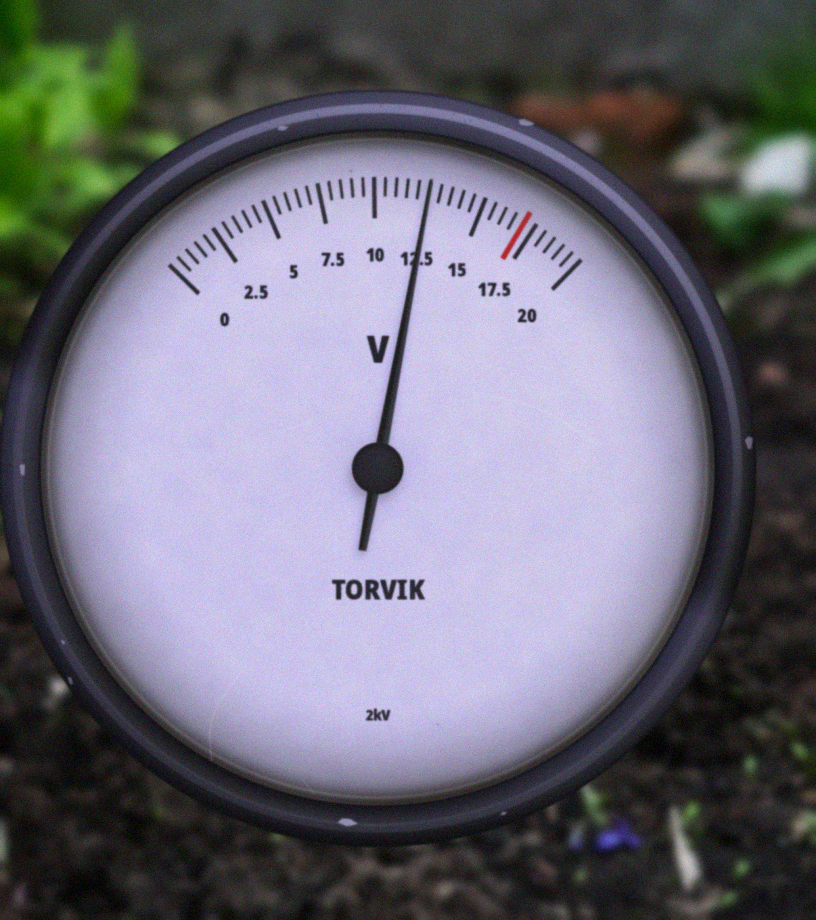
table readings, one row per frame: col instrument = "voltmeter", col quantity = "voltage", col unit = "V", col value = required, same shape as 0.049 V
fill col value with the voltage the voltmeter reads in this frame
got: 12.5 V
